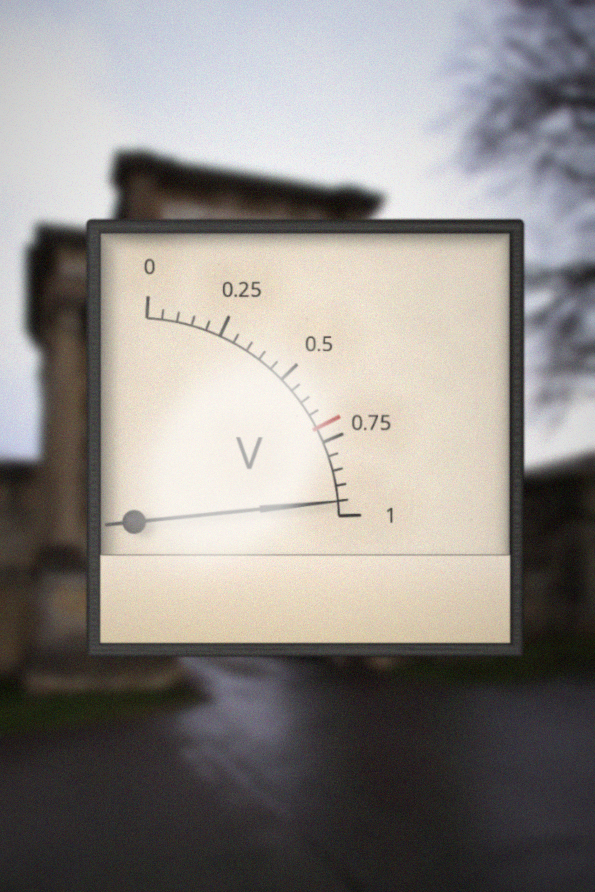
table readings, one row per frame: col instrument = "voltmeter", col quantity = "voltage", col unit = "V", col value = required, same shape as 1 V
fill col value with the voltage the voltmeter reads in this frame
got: 0.95 V
